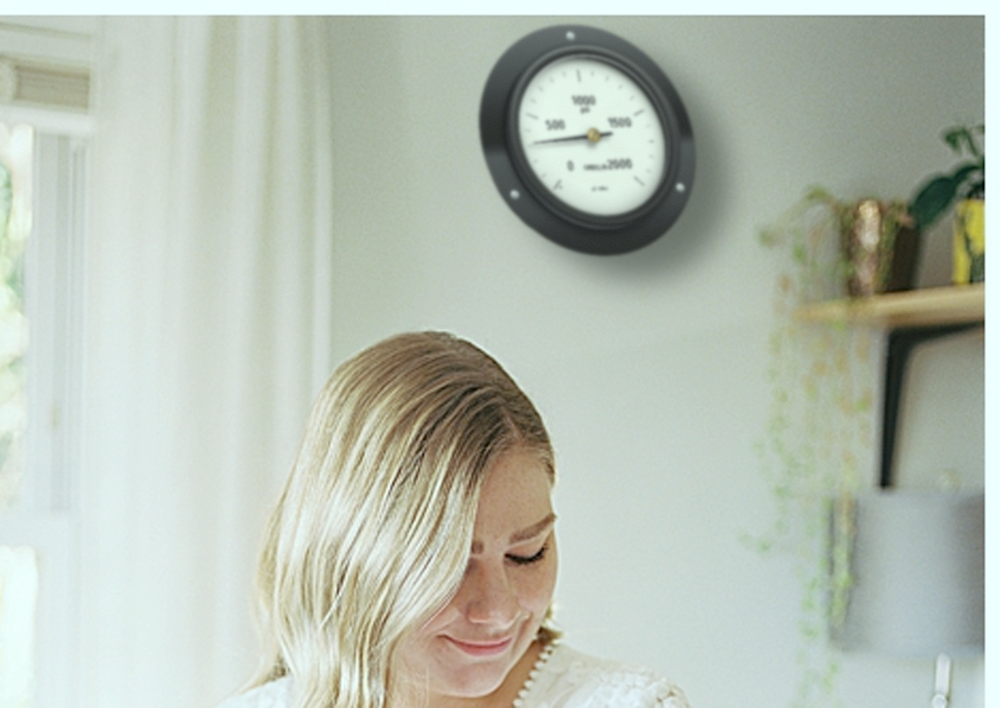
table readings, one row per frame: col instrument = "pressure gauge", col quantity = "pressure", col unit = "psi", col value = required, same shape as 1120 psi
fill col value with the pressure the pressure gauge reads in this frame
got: 300 psi
